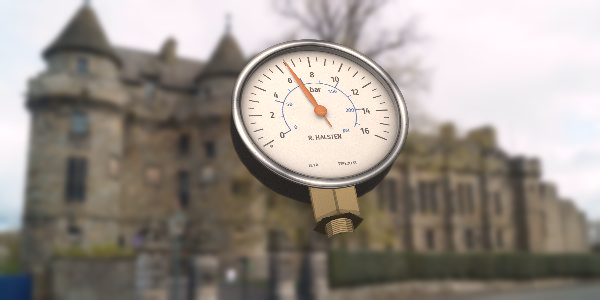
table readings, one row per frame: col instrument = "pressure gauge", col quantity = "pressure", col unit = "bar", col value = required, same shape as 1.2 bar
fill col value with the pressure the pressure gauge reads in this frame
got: 6.5 bar
